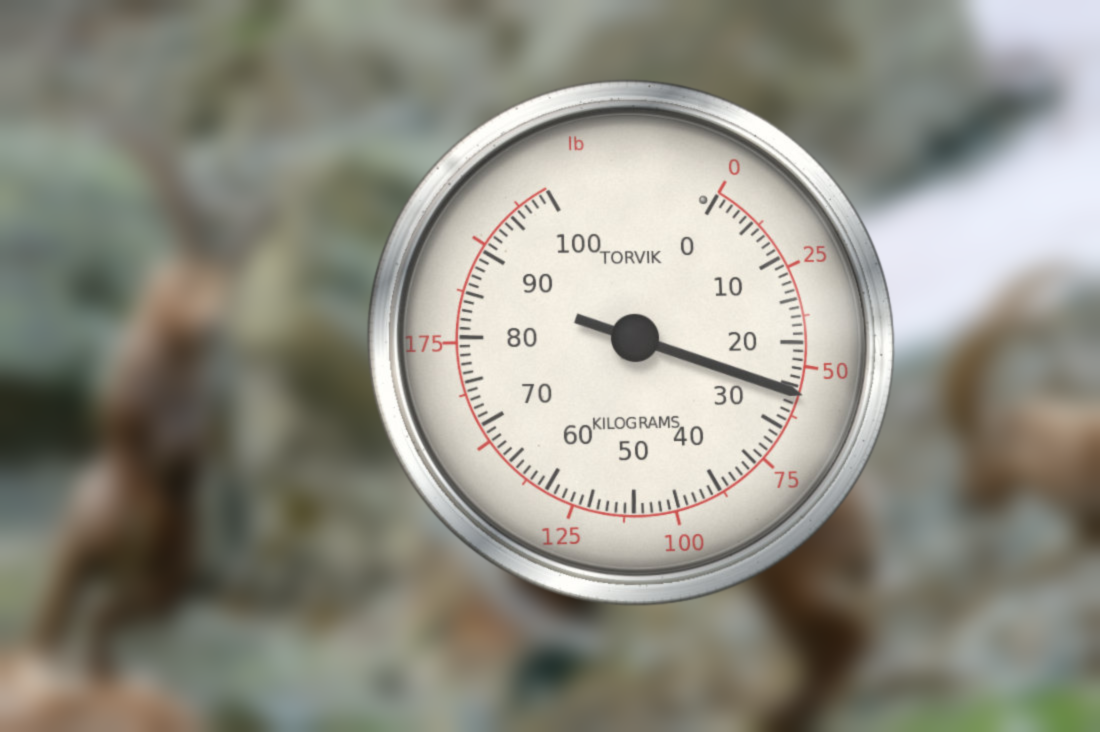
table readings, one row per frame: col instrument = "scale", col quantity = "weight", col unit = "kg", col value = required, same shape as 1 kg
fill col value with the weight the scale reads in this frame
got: 26 kg
